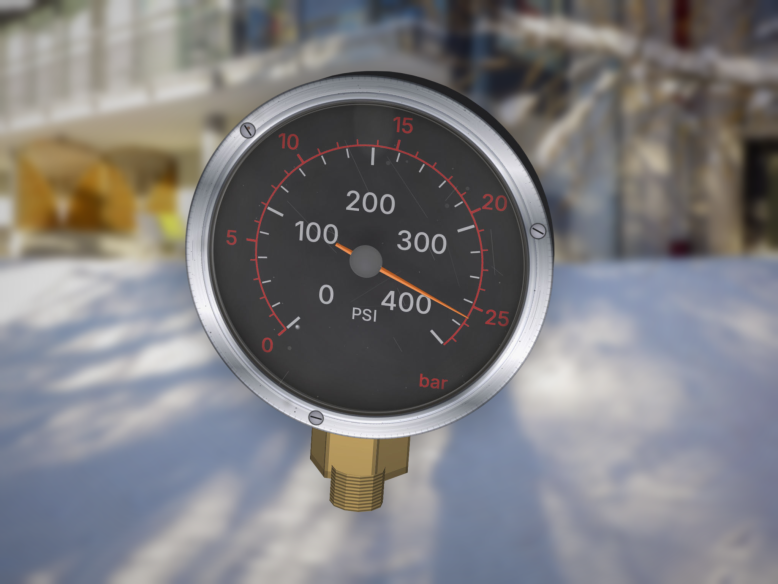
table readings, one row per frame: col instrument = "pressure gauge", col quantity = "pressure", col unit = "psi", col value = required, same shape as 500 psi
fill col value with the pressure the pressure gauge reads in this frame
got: 370 psi
